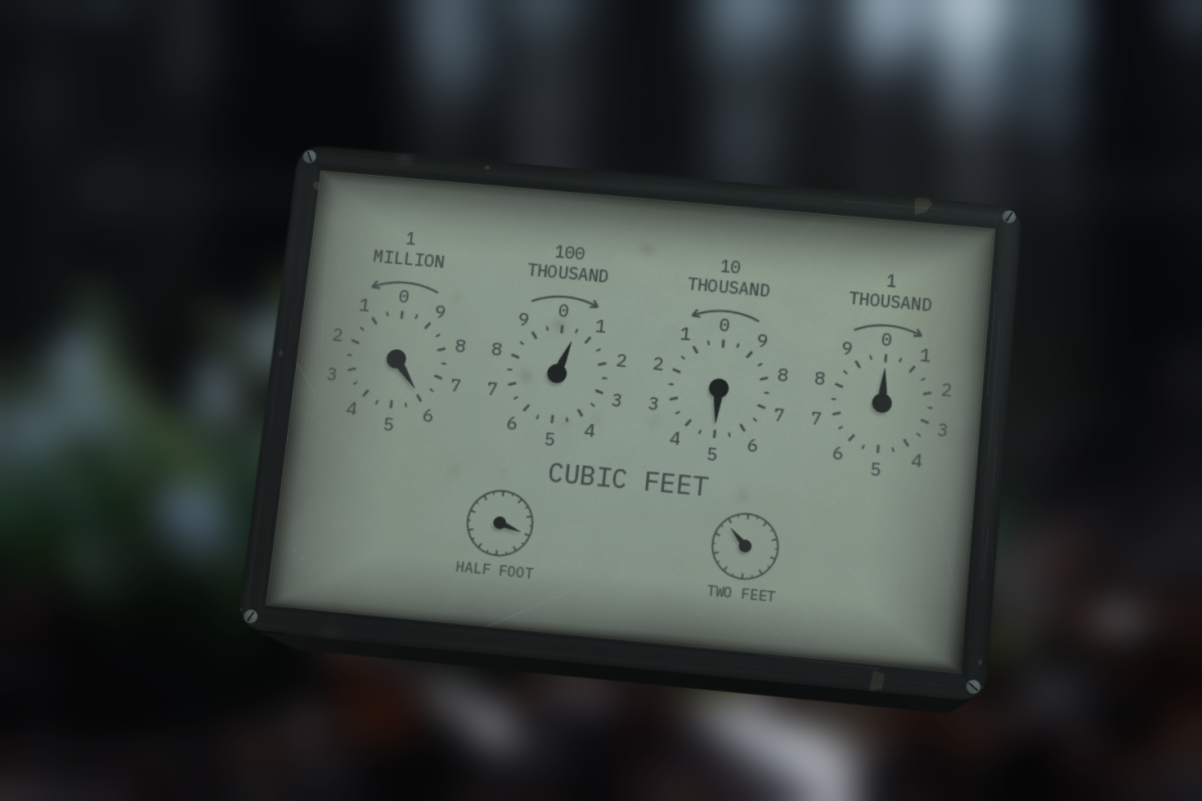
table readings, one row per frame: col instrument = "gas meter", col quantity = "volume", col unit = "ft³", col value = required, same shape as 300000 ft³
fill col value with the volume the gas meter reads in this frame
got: 605000 ft³
